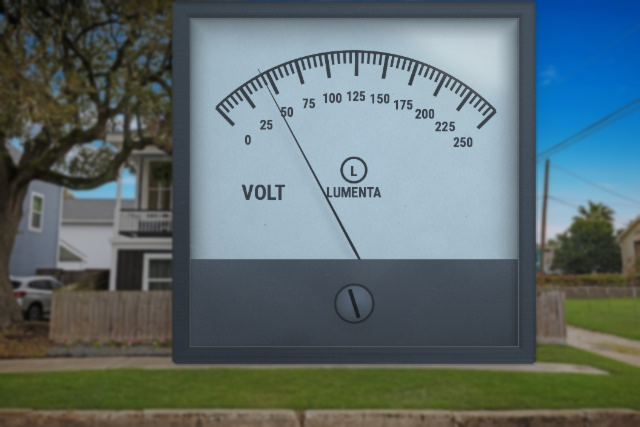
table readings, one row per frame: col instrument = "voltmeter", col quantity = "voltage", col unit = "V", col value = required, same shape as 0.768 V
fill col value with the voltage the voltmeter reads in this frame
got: 45 V
